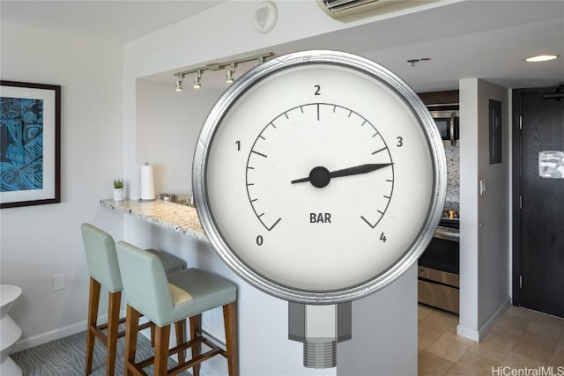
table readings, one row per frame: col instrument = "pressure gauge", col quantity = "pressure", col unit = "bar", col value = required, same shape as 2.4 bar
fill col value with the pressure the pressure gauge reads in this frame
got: 3.2 bar
